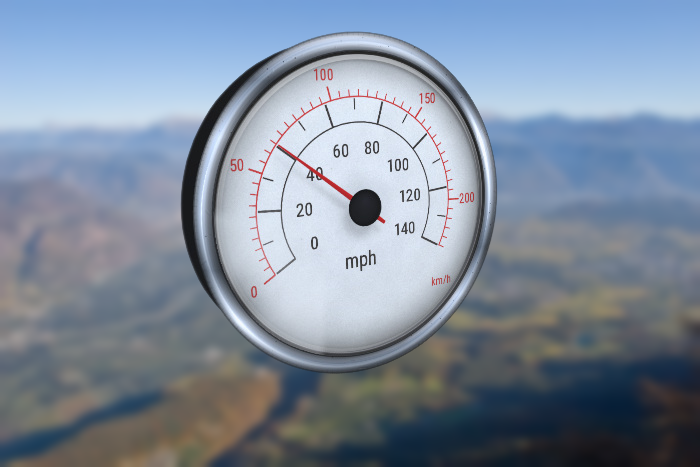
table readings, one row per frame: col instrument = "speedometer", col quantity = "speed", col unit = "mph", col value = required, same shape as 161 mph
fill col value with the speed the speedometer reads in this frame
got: 40 mph
